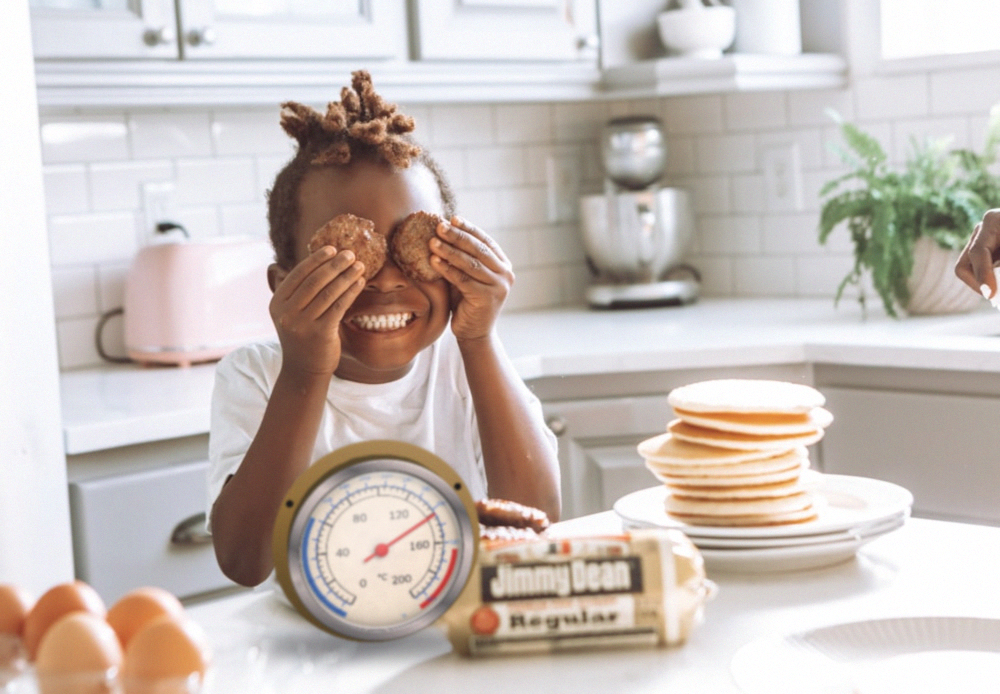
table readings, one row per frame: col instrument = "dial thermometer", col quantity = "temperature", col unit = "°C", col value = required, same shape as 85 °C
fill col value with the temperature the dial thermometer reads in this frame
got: 140 °C
